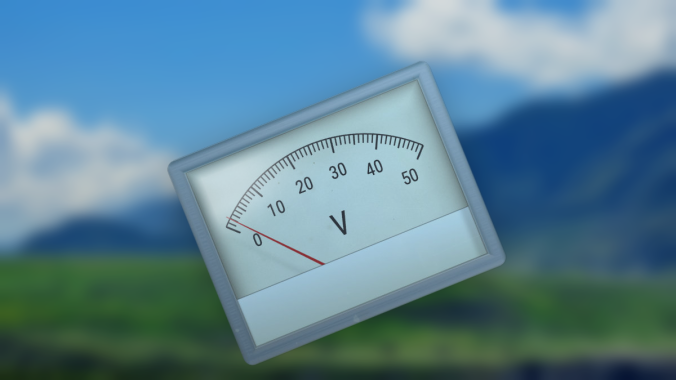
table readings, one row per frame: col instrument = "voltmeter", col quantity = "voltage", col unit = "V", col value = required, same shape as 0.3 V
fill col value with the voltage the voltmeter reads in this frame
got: 2 V
